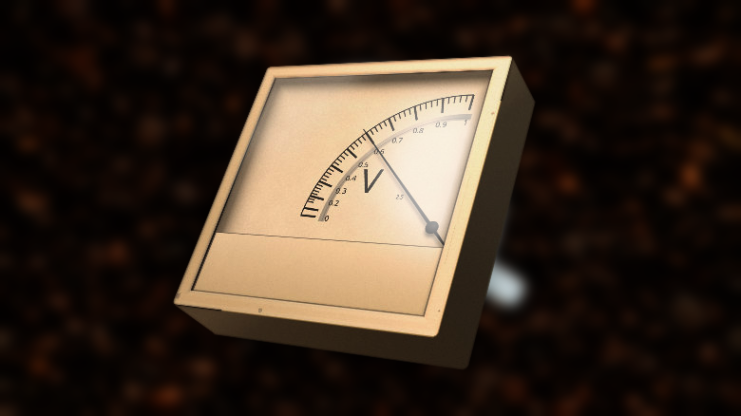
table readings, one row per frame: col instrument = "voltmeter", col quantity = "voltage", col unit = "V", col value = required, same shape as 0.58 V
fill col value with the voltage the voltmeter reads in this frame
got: 0.6 V
